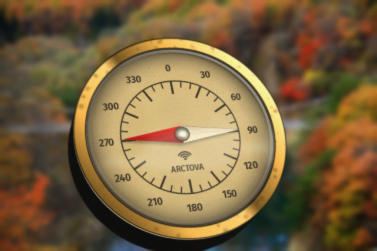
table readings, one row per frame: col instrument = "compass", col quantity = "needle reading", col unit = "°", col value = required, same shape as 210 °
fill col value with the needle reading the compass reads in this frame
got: 270 °
